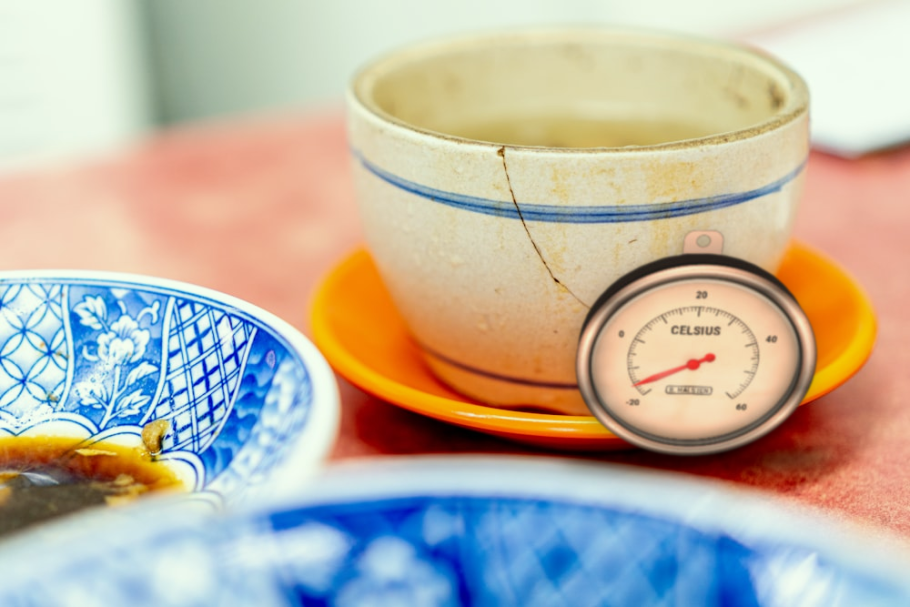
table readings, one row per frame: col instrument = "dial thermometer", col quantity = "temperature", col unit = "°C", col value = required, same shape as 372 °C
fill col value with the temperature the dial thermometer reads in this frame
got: -15 °C
